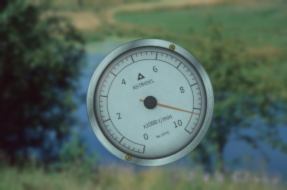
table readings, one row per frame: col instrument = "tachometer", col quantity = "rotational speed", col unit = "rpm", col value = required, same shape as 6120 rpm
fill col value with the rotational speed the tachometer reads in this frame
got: 9200 rpm
